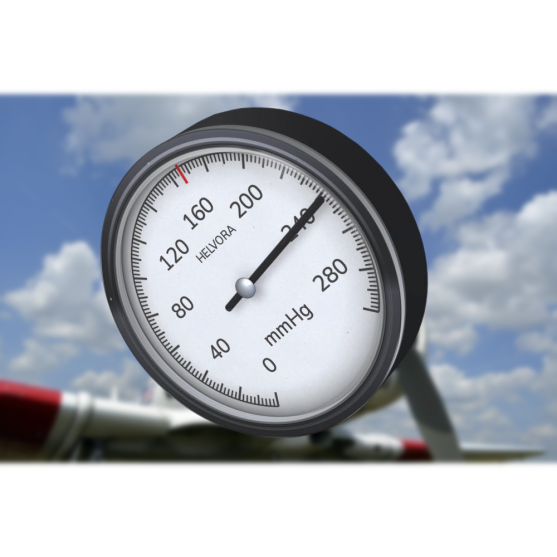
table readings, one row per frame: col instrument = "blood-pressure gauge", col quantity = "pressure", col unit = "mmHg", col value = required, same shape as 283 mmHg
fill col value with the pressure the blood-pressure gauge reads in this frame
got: 242 mmHg
